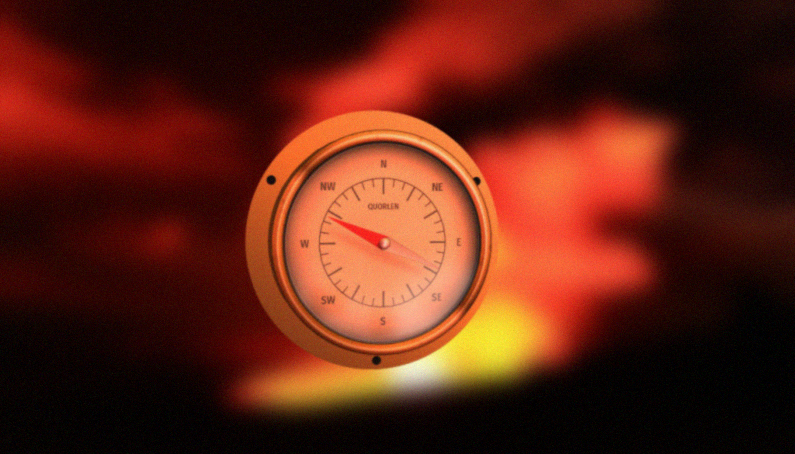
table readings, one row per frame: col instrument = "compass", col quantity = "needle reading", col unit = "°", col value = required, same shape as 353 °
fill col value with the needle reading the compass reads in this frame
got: 295 °
